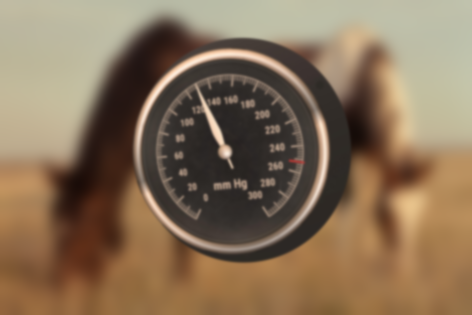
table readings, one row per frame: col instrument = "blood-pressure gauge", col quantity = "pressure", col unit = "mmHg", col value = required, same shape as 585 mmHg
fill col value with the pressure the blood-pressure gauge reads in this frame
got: 130 mmHg
